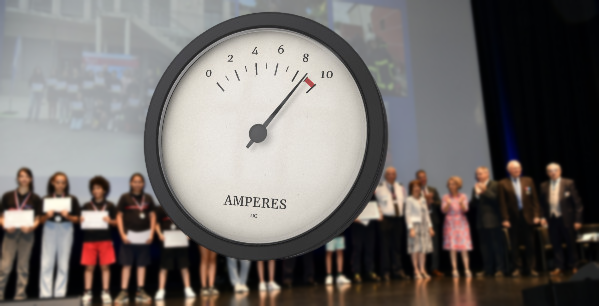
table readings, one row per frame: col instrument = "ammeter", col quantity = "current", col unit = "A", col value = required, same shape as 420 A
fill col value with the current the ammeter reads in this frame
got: 9 A
